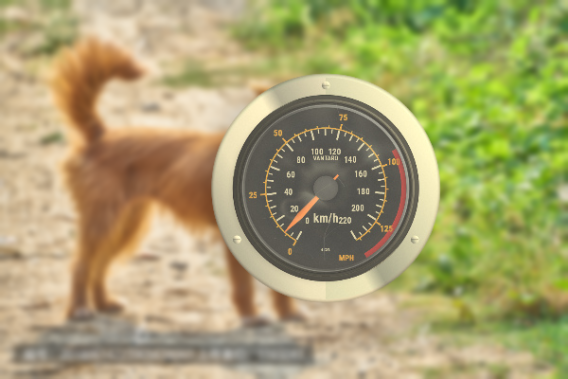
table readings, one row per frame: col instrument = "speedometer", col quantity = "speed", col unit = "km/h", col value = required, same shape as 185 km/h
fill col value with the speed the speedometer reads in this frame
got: 10 km/h
